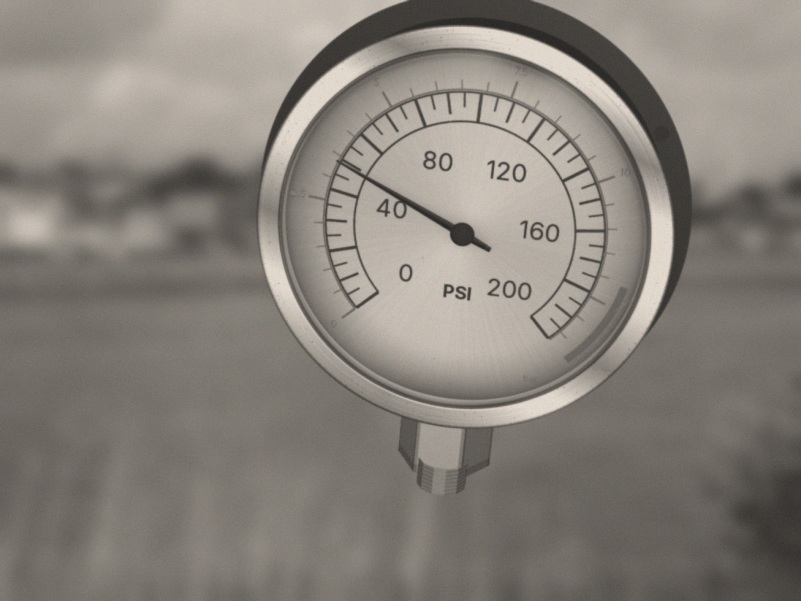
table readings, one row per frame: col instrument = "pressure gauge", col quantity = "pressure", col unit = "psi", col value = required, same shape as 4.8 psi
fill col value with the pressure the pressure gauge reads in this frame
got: 50 psi
